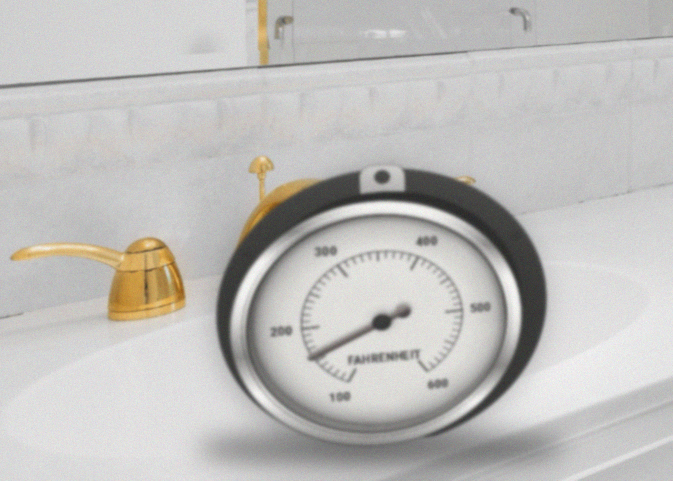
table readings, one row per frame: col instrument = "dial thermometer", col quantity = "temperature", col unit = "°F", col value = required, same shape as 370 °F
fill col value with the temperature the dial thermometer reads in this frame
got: 160 °F
